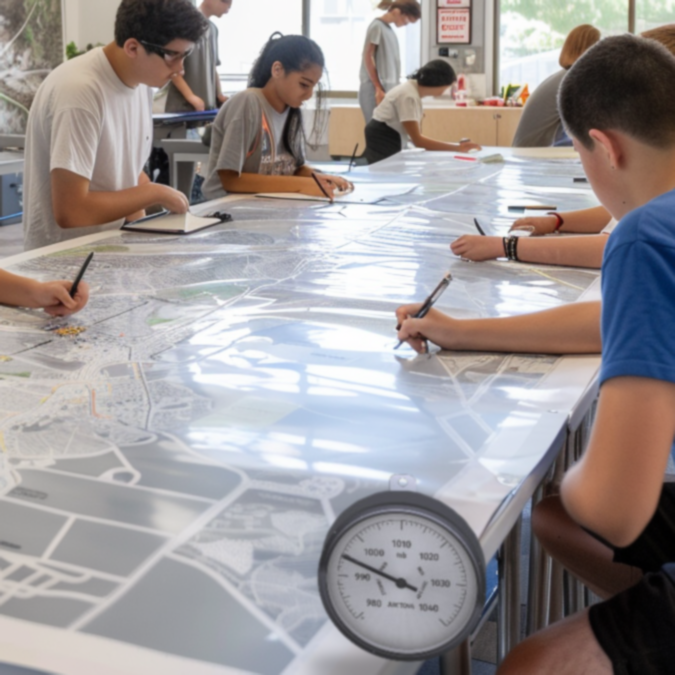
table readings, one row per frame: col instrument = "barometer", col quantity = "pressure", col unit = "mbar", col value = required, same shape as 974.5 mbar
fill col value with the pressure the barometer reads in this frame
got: 995 mbar
